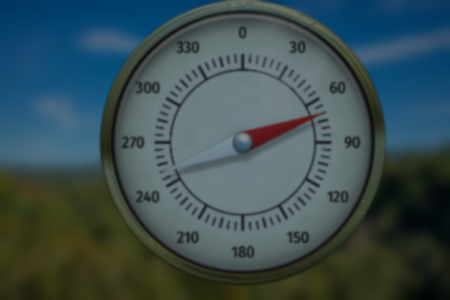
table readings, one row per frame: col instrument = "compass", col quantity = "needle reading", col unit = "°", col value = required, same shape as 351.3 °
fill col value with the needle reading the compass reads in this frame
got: 70 °
